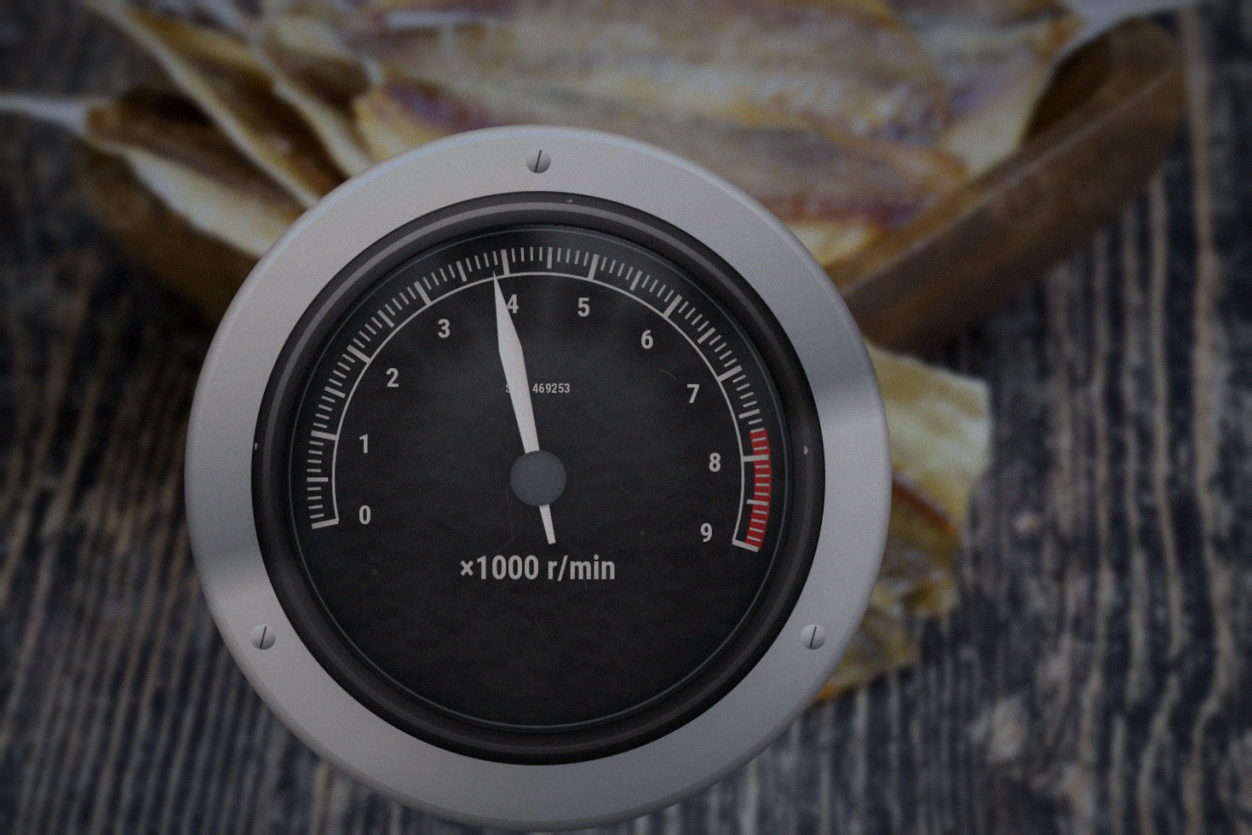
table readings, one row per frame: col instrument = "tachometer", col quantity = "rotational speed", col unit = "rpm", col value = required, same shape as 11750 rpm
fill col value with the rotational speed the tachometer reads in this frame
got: 3850 rpm
